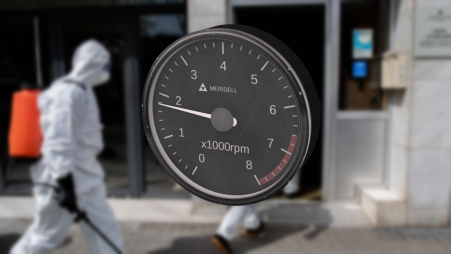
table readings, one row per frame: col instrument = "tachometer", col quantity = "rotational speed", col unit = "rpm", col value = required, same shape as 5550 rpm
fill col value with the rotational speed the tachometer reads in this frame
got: 1800 rpm
